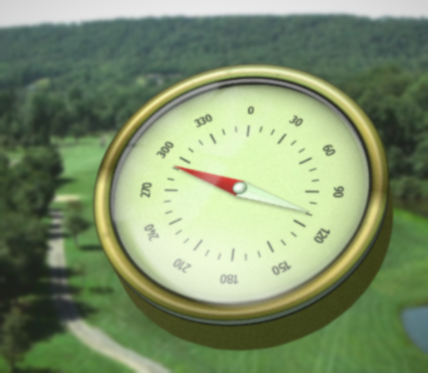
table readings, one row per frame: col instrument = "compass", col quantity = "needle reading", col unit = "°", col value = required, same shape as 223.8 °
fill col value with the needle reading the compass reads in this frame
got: 290 °
